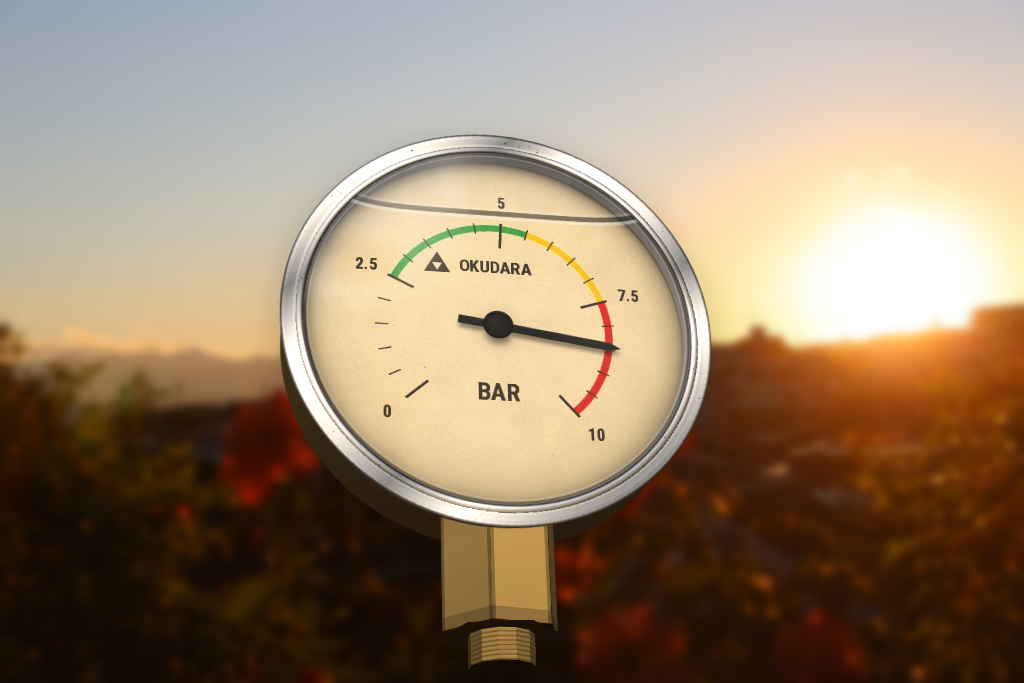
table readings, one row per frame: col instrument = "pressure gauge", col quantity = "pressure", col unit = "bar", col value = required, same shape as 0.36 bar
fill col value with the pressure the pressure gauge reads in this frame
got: 8.5 bar
